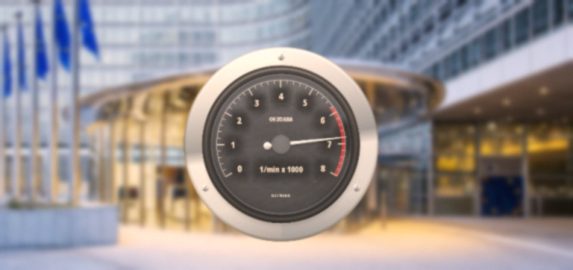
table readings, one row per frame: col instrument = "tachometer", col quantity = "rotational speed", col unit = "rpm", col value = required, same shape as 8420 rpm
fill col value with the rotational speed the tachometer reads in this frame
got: 6800 rpm
